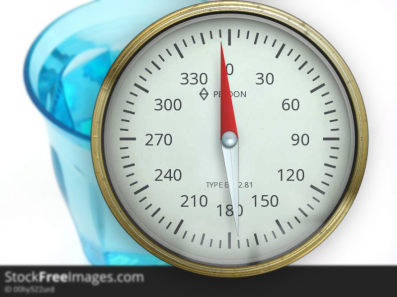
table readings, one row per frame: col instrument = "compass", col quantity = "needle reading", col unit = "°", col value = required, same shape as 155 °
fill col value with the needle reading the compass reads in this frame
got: 355 °
